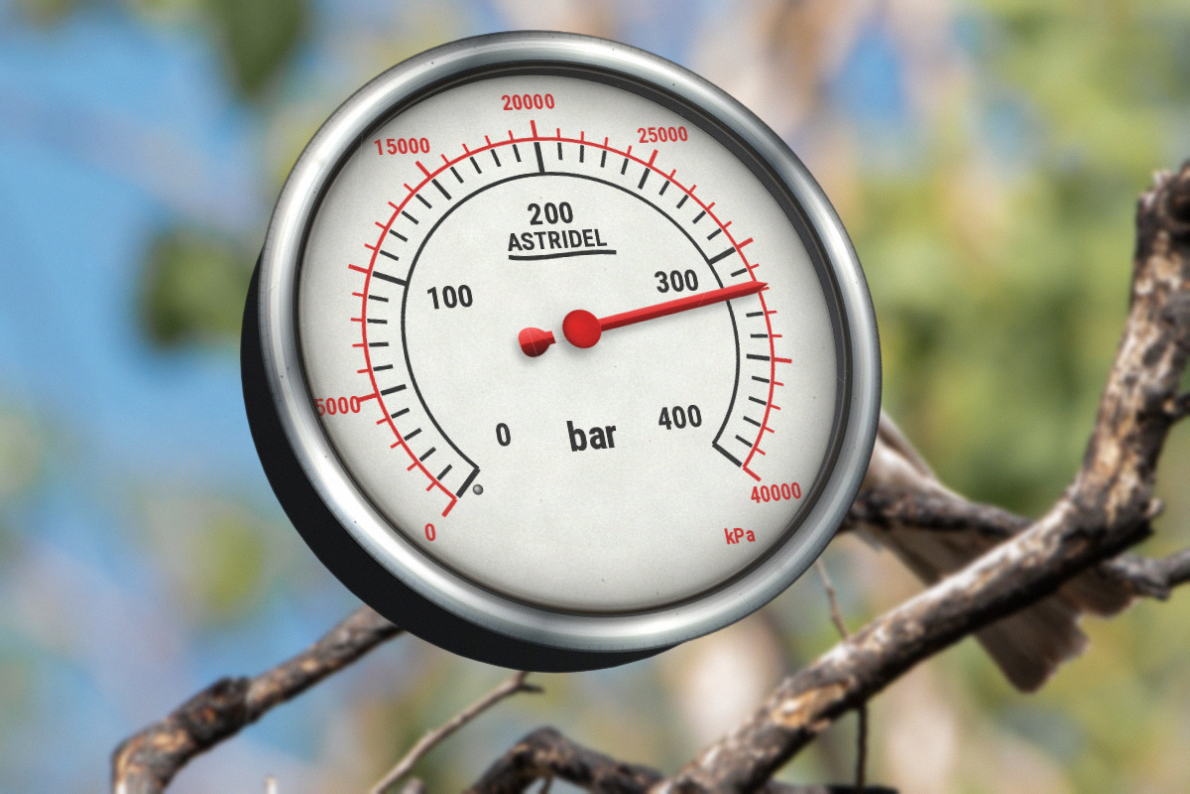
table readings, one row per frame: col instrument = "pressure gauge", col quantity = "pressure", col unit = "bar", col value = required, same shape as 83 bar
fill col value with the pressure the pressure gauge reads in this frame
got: 320 bar
